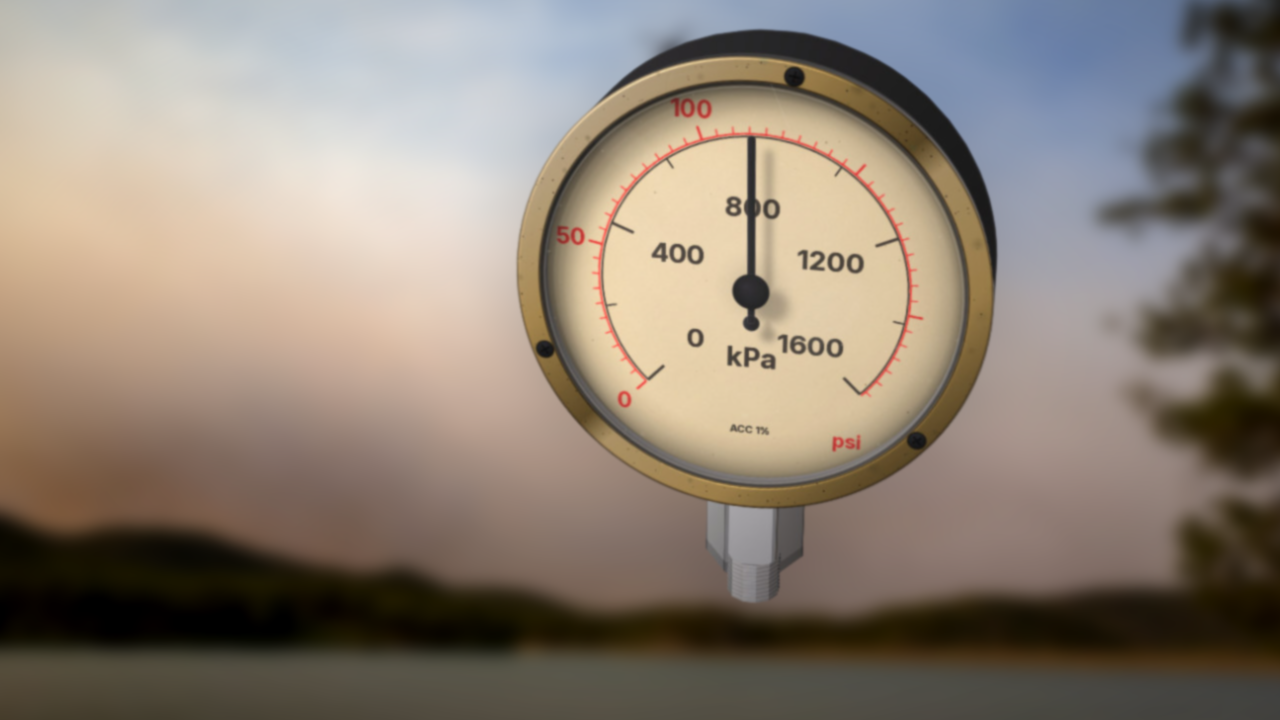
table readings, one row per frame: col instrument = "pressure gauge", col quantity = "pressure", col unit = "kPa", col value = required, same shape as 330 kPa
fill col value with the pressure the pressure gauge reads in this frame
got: 800 kPa
